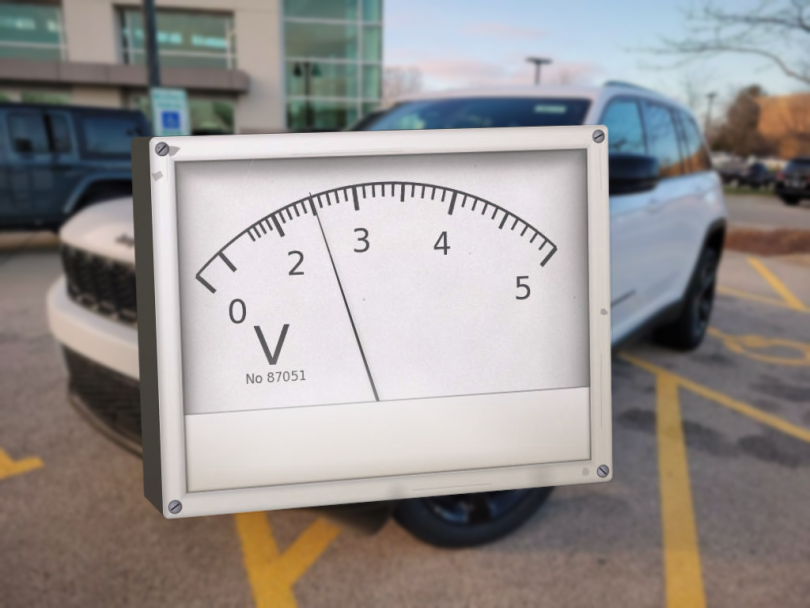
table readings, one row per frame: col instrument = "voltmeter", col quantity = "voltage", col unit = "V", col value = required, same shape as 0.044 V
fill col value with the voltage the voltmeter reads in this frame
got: 2.5 V
